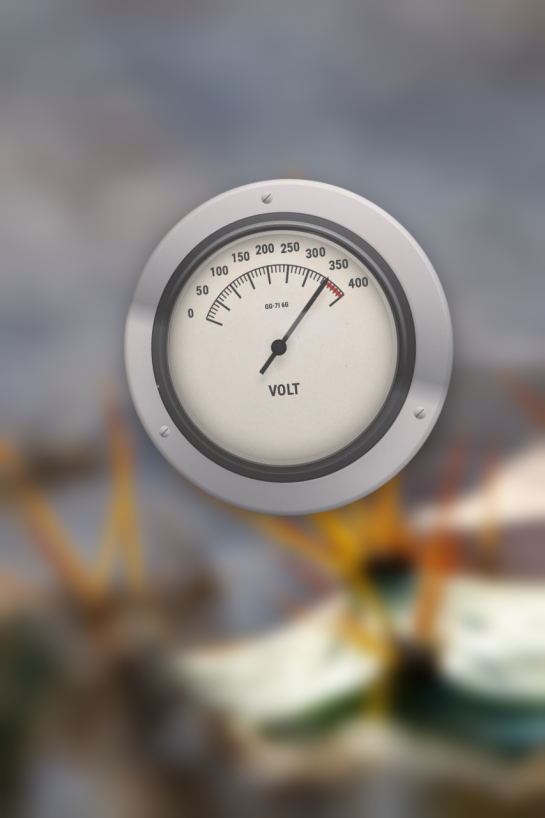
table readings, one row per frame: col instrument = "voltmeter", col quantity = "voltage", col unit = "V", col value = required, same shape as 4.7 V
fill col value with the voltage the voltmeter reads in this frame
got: 350 V
